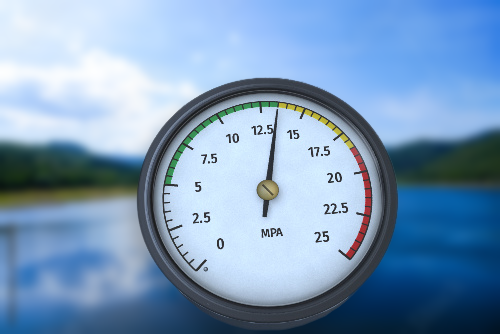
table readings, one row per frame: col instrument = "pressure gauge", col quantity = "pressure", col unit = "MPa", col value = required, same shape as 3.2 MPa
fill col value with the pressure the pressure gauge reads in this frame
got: 13.5 MPa
